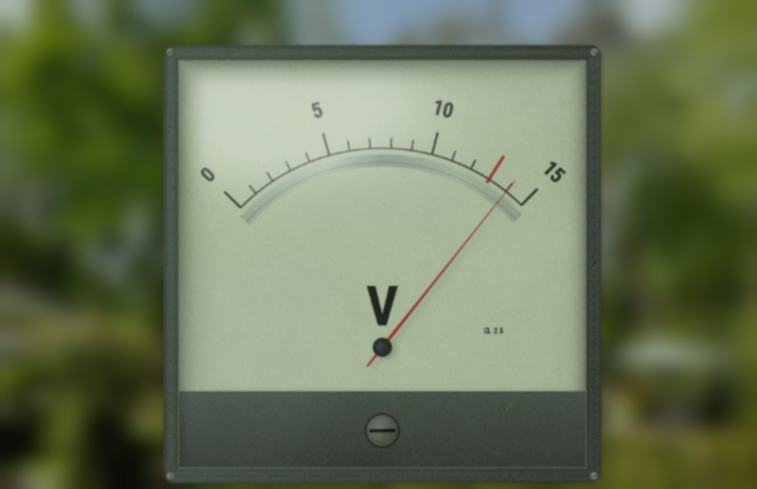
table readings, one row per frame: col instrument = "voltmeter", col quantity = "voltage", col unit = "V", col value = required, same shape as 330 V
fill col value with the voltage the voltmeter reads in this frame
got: 14 V
